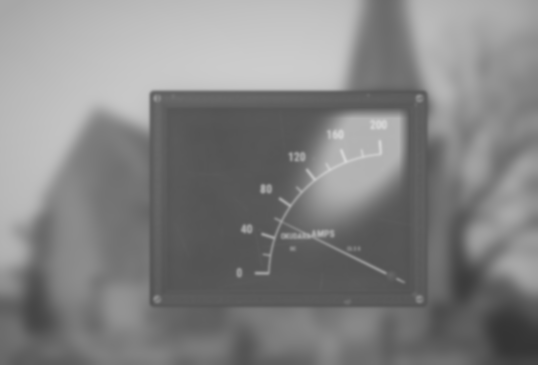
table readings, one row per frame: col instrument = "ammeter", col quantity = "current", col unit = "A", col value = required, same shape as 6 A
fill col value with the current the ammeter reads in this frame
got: 60 A
